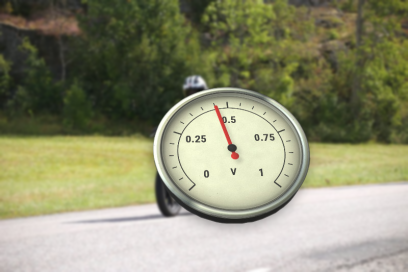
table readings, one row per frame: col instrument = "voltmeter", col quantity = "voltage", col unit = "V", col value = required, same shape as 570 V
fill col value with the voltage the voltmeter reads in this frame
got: 0.45 V
